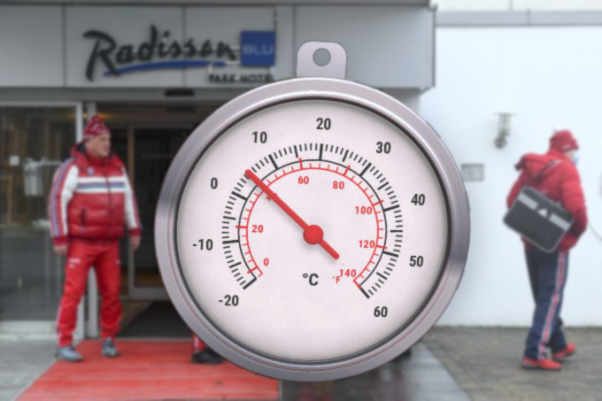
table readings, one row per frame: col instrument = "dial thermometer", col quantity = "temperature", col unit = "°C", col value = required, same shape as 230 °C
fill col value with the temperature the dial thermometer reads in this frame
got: 5 °C
